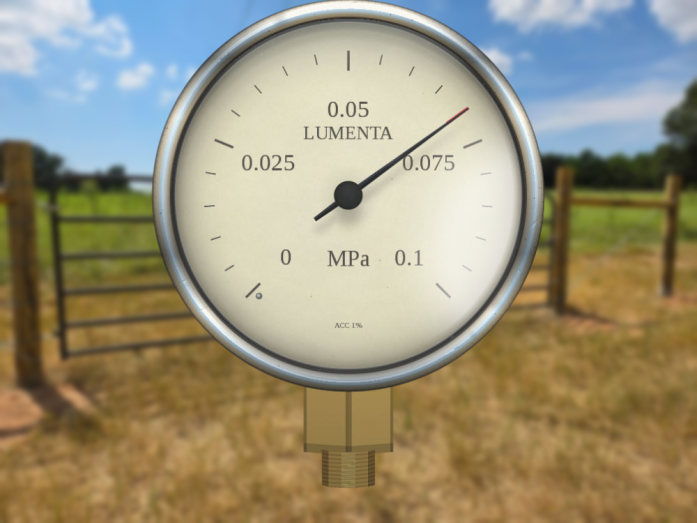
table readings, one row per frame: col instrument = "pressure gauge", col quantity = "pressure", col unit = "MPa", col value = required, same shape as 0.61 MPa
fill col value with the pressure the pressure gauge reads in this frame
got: 0.07 MPa
